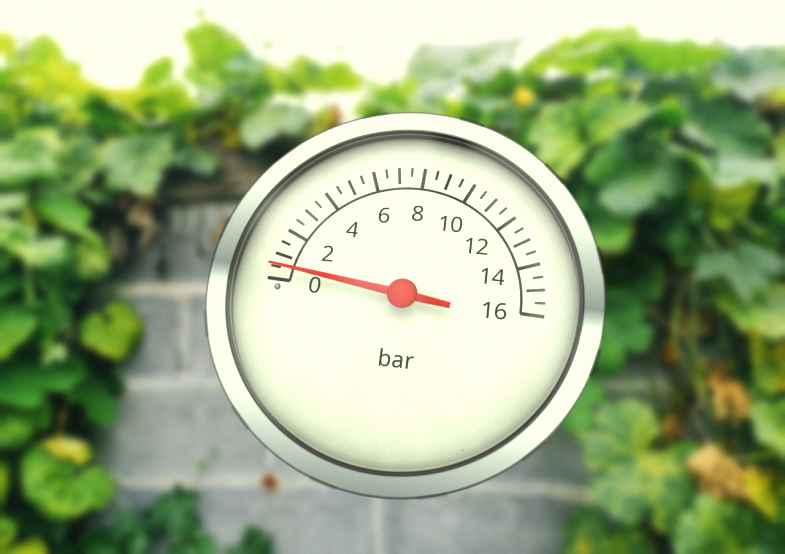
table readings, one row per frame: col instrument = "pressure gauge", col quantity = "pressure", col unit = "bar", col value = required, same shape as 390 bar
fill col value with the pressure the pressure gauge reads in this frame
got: 0.5 bar
